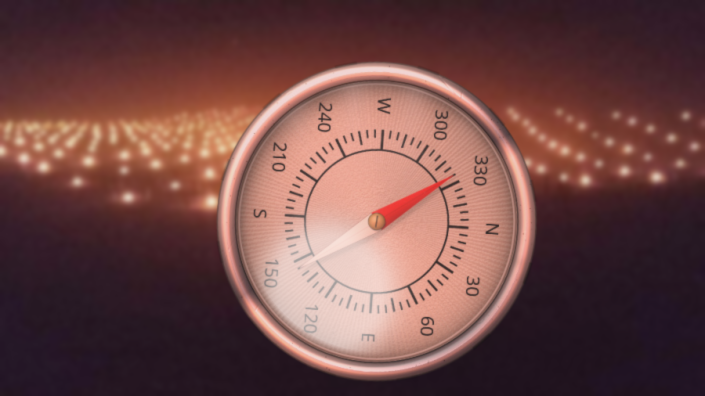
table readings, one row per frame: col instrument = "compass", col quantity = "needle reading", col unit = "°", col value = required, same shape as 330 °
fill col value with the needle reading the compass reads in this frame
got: 325 °
